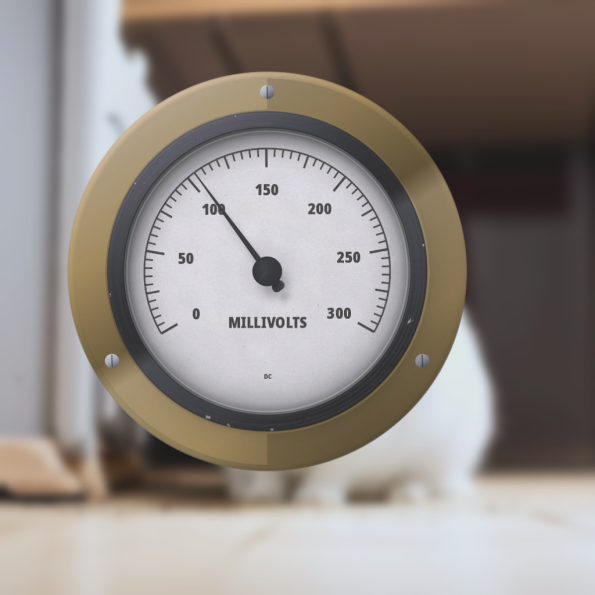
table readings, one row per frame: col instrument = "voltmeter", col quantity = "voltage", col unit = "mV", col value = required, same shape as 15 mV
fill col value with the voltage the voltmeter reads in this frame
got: 105 mV
